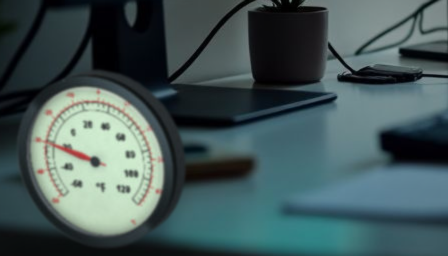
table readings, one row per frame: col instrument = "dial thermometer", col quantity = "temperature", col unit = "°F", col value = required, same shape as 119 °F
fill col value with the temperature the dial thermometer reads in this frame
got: -20 °F
